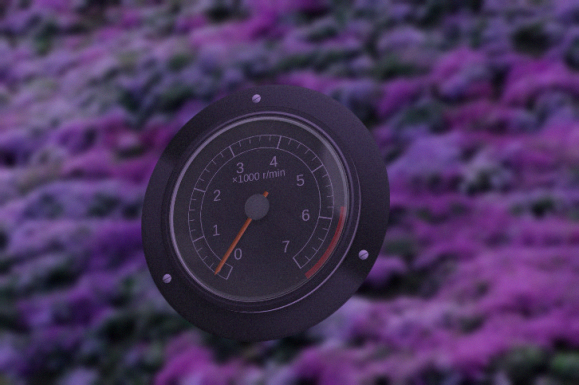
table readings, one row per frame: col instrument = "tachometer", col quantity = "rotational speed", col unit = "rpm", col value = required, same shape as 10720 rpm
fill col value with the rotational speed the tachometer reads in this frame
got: 200 rpm
